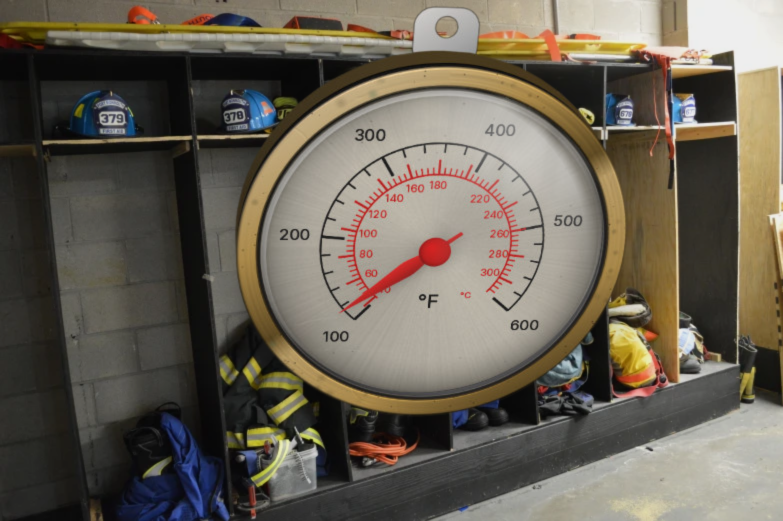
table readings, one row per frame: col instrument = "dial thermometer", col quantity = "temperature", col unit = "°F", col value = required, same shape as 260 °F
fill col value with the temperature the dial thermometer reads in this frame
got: 120 °F
